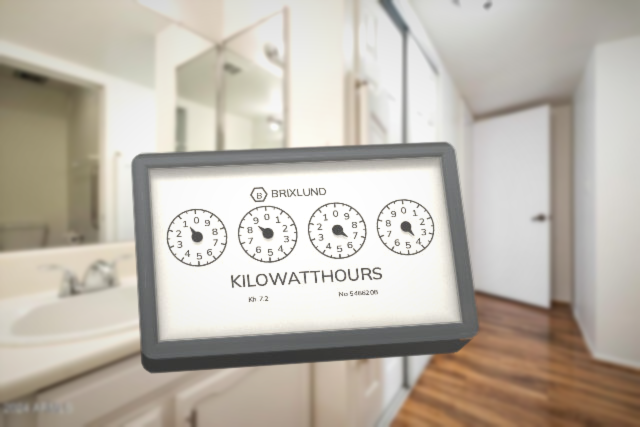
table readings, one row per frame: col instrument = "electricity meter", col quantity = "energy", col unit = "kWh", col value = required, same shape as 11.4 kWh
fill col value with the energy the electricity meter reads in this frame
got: 864 kWh
